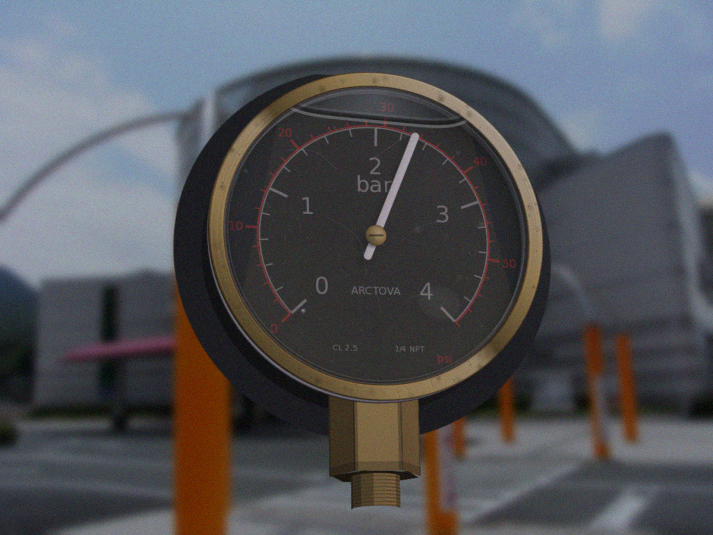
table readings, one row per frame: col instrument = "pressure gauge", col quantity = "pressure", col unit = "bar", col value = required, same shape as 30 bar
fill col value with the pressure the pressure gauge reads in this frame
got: 2.3 bar
